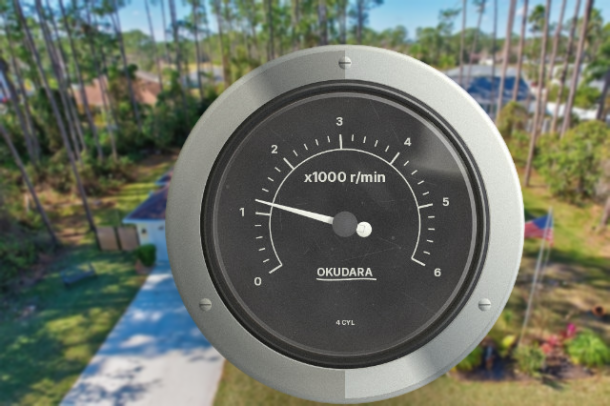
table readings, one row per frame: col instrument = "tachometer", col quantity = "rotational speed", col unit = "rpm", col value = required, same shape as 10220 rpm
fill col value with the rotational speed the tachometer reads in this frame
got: 1200 rpm
